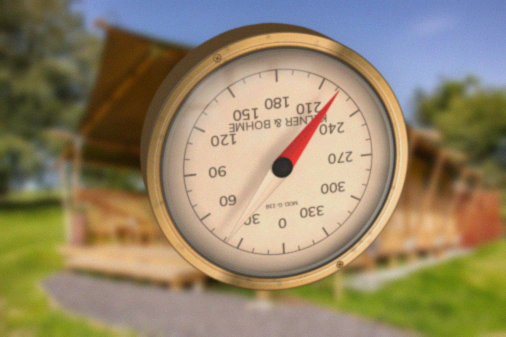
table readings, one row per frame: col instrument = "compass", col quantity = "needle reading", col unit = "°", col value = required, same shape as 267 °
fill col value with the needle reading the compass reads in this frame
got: 220 °
